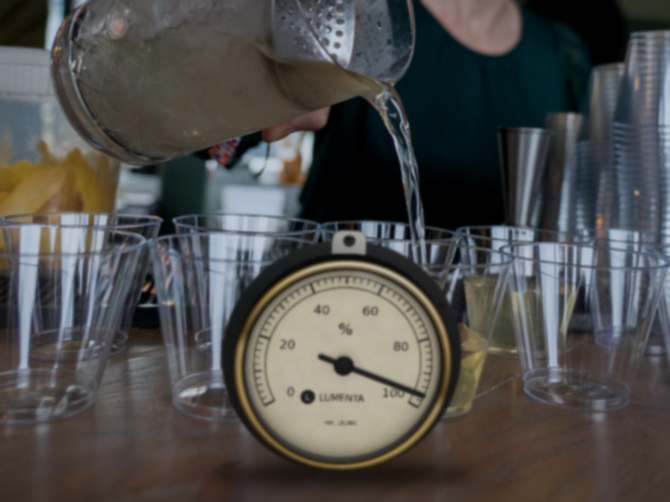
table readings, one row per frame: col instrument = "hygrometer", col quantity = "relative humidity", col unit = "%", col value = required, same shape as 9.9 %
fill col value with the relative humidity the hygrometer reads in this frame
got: 96 %
